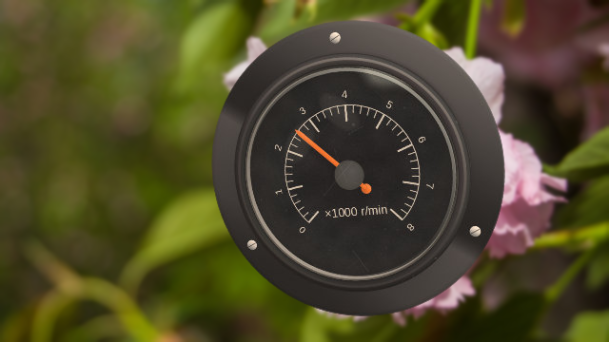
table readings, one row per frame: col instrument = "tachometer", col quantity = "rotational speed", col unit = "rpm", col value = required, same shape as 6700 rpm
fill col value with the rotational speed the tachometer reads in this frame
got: 2600 rpm
